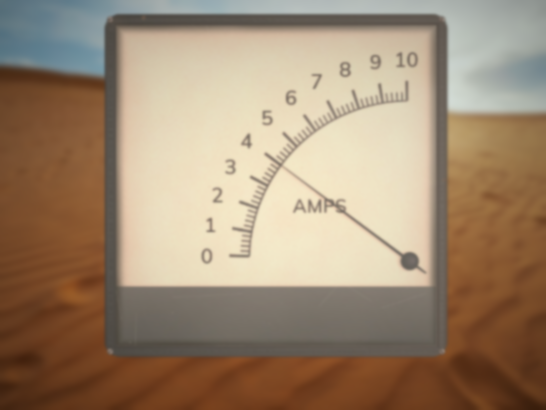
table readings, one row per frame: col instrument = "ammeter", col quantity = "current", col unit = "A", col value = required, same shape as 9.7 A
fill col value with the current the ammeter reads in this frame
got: 4 A
